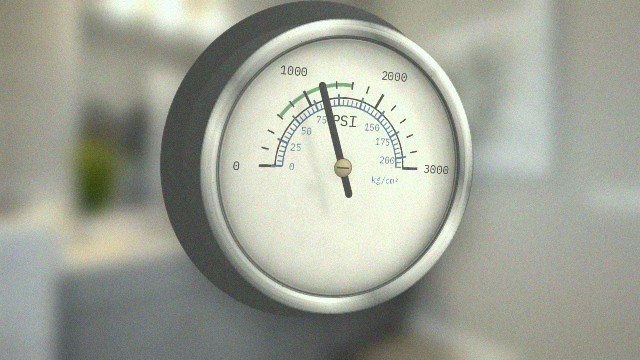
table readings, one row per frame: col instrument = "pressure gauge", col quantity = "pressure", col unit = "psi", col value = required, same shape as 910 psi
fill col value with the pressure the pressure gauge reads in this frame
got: 1200 psi
